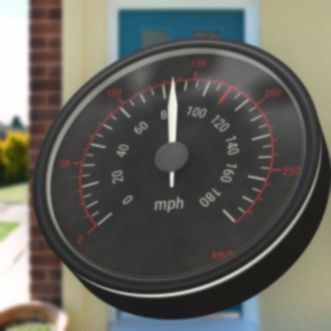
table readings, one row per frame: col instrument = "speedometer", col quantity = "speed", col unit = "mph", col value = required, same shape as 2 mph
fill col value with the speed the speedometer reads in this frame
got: 85 mph
